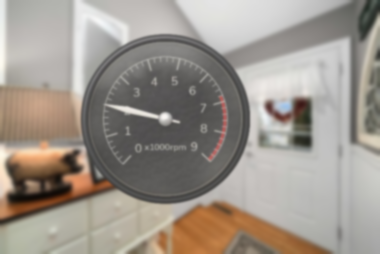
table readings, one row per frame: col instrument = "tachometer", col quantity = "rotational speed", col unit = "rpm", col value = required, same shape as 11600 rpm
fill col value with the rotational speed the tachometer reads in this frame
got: 2000 rpm
